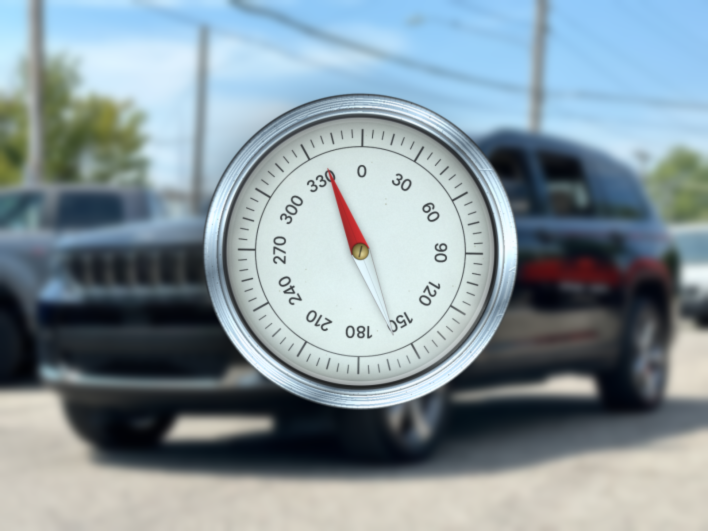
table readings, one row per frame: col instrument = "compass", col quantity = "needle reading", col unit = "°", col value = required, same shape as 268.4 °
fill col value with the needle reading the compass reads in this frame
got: 337.5 °
